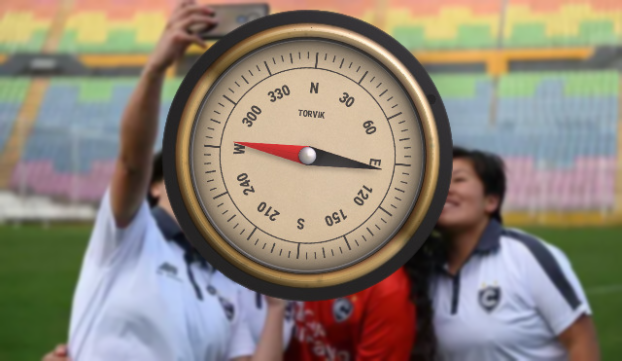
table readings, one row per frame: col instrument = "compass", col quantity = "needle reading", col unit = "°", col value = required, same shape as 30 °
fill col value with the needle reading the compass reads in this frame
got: 275 °
